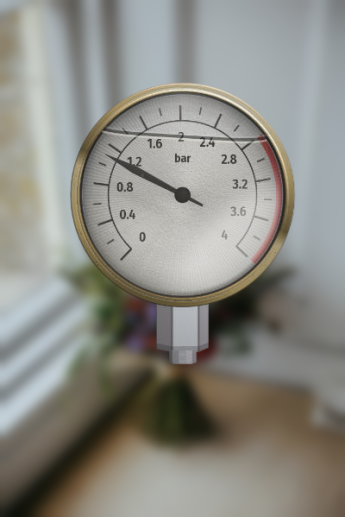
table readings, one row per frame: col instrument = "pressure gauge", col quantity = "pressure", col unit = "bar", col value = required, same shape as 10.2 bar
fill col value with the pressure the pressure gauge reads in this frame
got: 1.1 bar
